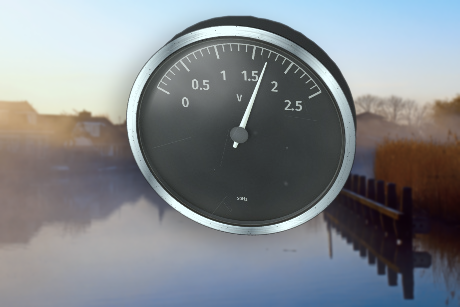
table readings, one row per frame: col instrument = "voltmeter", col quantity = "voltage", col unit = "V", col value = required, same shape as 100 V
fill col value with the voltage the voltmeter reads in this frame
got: 1.7 V
